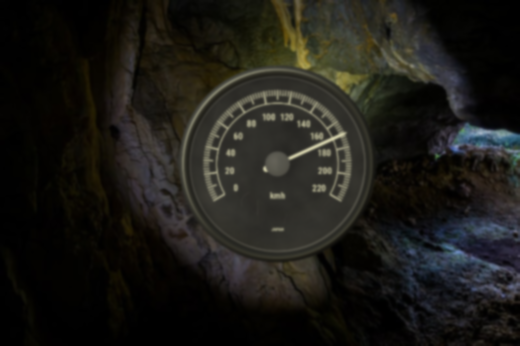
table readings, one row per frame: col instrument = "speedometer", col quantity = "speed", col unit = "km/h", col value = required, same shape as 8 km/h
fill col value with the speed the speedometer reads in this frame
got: 170 km/h
